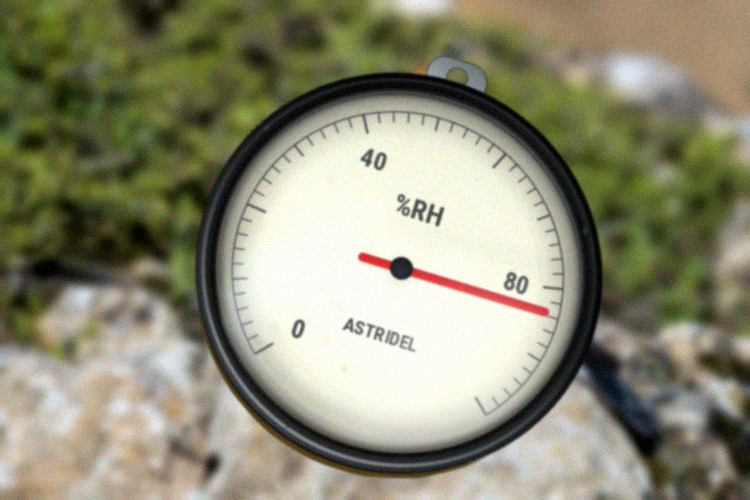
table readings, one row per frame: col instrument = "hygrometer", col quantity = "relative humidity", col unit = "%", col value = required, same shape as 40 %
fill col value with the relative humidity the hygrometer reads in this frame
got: 84 %
